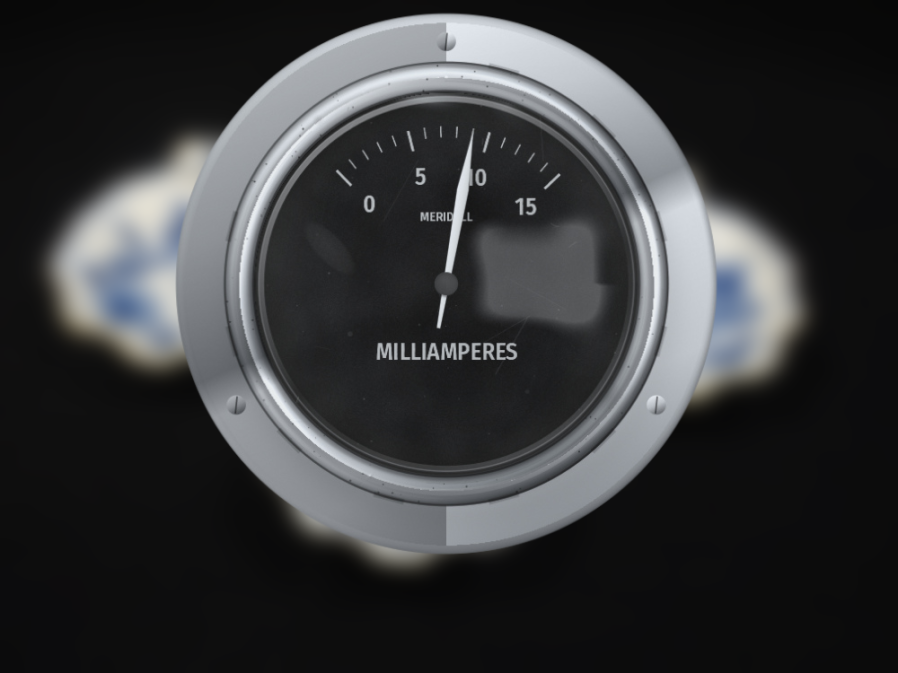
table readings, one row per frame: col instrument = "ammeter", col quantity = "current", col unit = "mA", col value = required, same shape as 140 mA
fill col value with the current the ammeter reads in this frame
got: 9 mA
